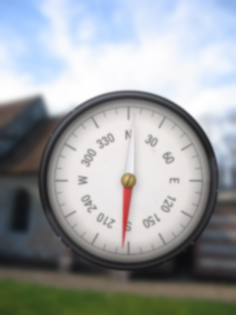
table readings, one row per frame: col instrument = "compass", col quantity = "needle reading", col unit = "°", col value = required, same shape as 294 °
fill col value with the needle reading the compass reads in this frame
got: 185 °
